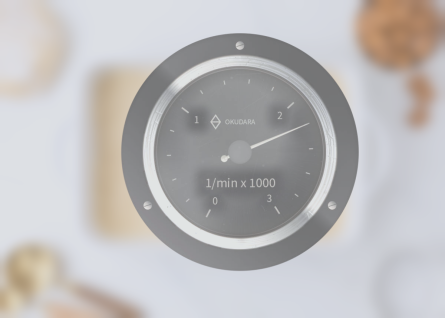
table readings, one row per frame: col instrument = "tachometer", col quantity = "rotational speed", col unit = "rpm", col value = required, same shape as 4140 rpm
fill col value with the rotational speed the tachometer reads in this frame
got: 2200 rpm
